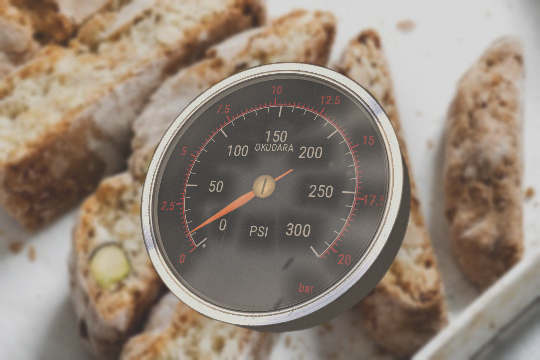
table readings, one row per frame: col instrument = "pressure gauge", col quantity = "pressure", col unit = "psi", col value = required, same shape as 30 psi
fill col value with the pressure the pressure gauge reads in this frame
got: 10 psi
